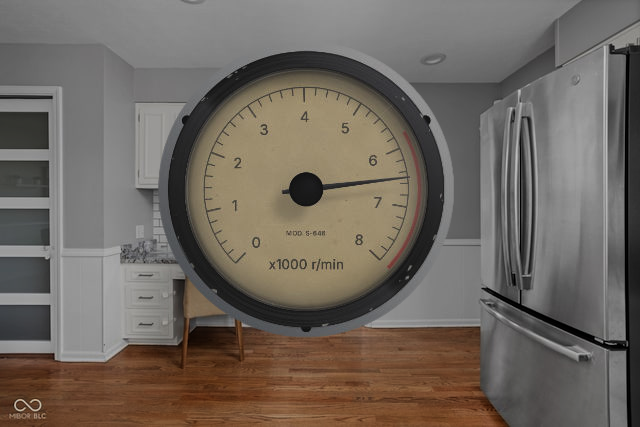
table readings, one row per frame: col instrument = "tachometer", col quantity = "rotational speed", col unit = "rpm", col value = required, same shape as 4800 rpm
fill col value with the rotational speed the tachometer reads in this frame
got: 6500 rpm
